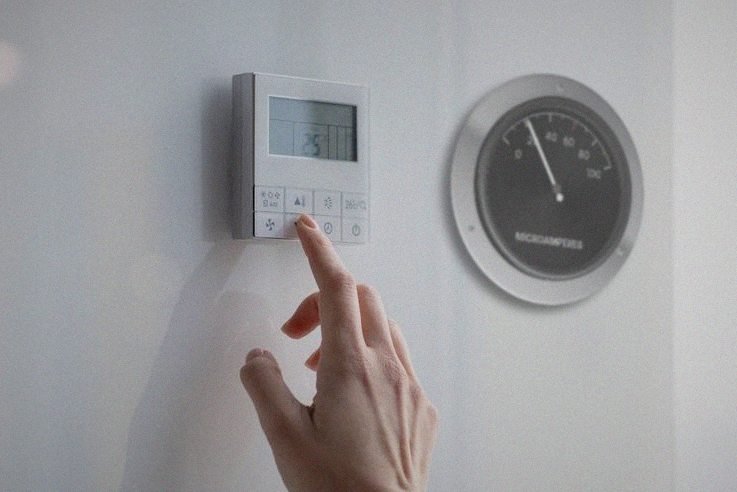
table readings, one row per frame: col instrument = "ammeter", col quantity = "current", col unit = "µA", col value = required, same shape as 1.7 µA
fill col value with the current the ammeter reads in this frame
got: 20 µA
